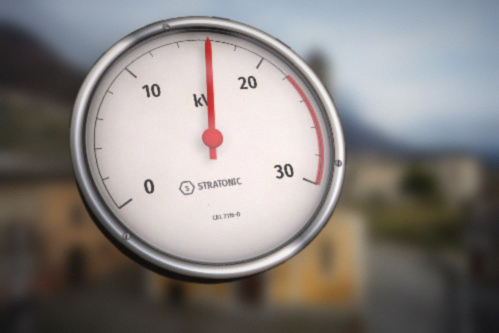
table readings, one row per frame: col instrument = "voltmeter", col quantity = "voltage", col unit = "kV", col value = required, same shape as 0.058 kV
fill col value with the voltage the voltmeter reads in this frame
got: 16 kV
